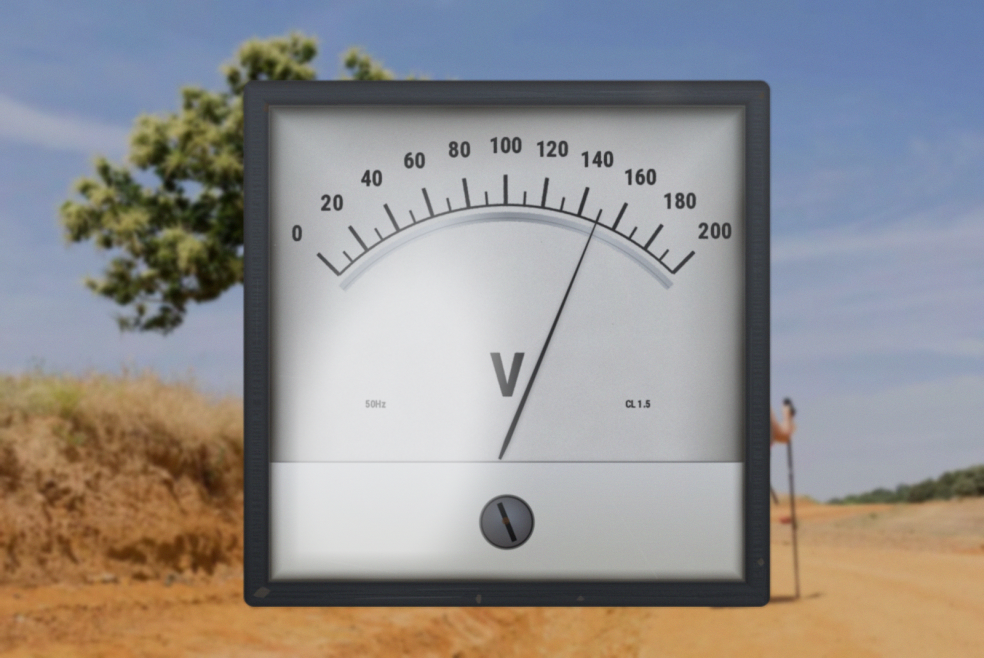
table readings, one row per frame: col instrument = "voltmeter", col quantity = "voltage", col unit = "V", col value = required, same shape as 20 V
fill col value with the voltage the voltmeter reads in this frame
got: 150 V
